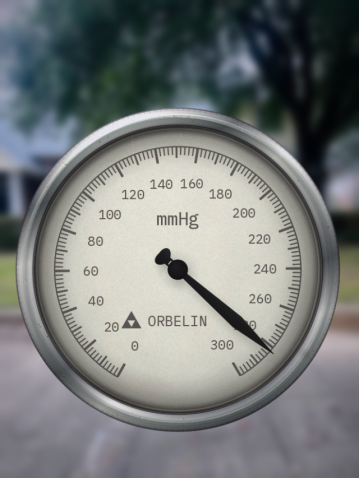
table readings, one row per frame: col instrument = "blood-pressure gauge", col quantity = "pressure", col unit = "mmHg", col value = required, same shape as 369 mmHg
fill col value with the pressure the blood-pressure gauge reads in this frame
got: 282 mmHg
